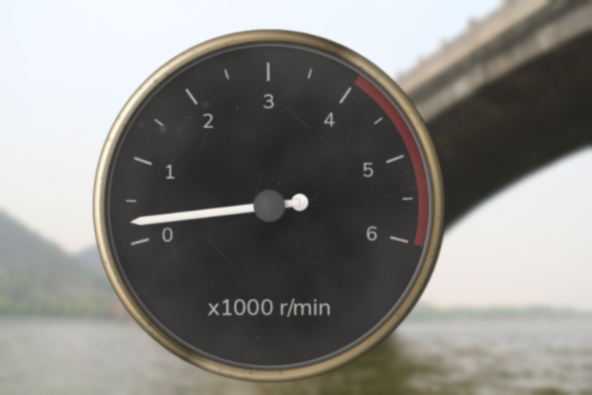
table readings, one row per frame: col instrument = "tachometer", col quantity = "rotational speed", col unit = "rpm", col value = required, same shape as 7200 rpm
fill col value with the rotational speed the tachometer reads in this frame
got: 250 rpm
